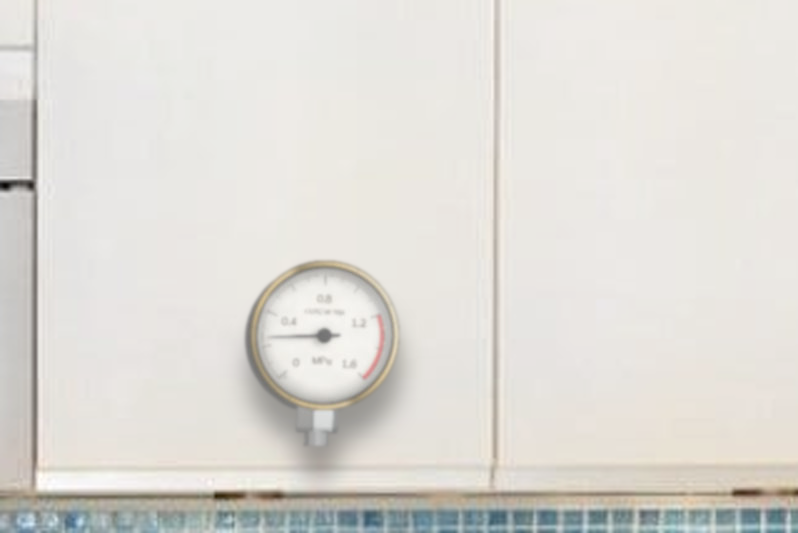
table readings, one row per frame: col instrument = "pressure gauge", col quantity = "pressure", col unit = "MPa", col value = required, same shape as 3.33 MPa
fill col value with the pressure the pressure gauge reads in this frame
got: 0.25 MPa
